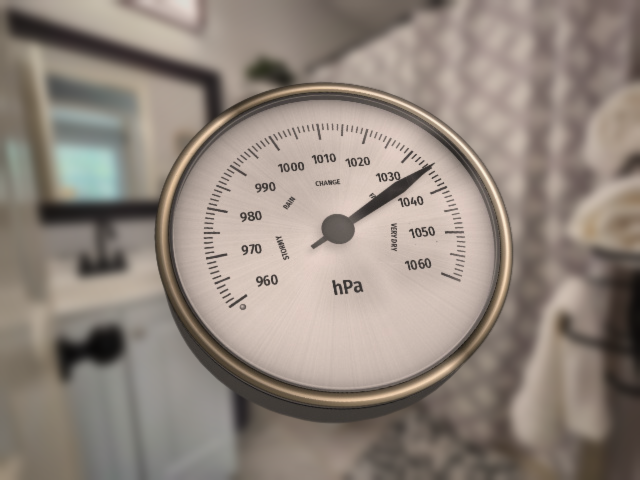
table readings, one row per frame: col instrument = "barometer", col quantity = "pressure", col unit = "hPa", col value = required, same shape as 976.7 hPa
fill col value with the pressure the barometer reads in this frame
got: 1035 hPa
